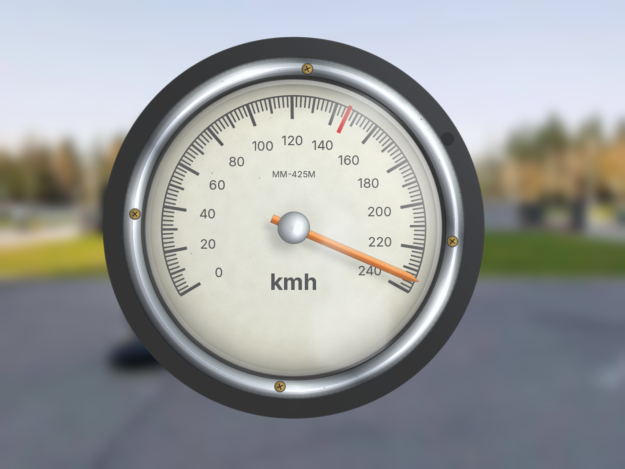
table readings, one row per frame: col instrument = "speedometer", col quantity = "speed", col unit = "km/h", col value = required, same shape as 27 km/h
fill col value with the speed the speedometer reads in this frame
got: 234 km/h
